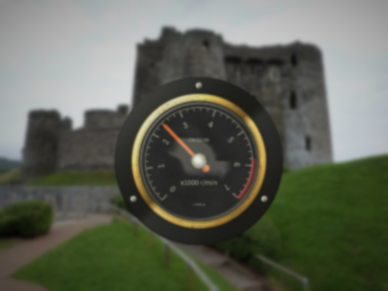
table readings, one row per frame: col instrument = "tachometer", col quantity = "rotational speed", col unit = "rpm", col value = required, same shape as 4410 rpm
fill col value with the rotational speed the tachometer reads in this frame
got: 2400 rpm
